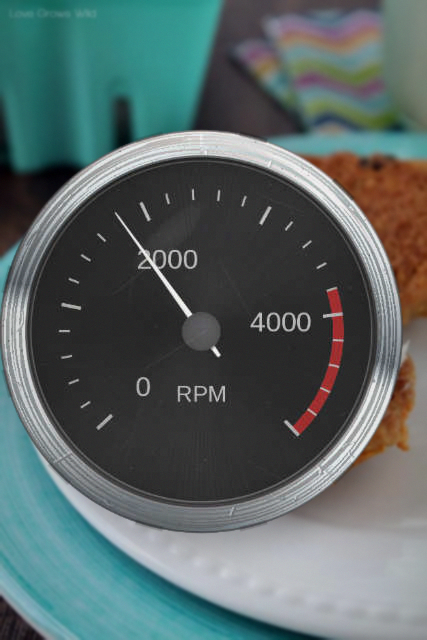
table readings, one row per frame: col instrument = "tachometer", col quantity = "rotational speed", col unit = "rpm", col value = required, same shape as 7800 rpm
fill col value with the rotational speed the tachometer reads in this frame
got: 1800 rpm
